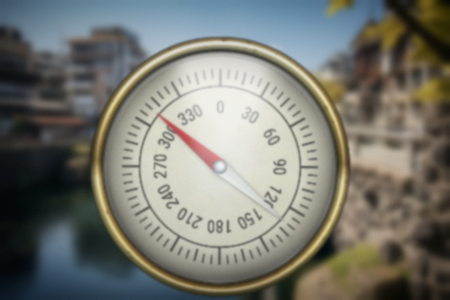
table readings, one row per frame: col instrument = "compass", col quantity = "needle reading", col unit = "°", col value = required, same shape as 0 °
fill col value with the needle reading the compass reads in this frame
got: 310 °
